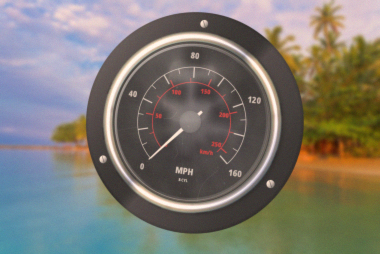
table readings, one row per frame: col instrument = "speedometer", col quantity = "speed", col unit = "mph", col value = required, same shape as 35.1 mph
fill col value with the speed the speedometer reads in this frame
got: 0 mph
